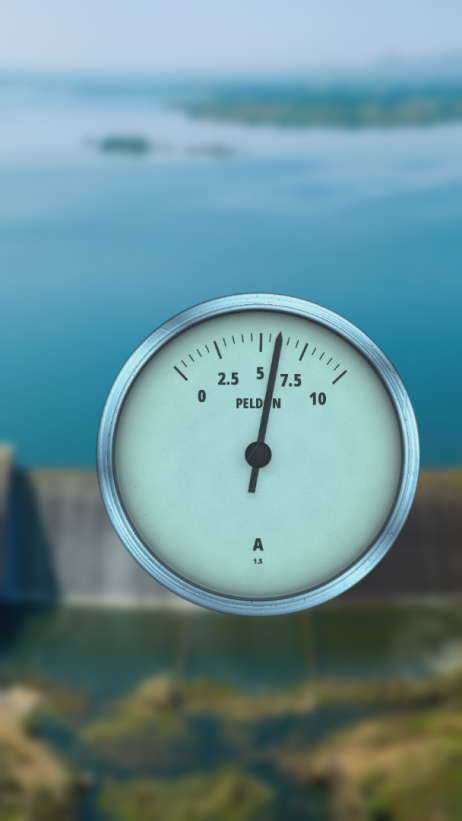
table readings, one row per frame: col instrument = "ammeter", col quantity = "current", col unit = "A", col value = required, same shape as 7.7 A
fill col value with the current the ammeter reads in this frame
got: 6 A
